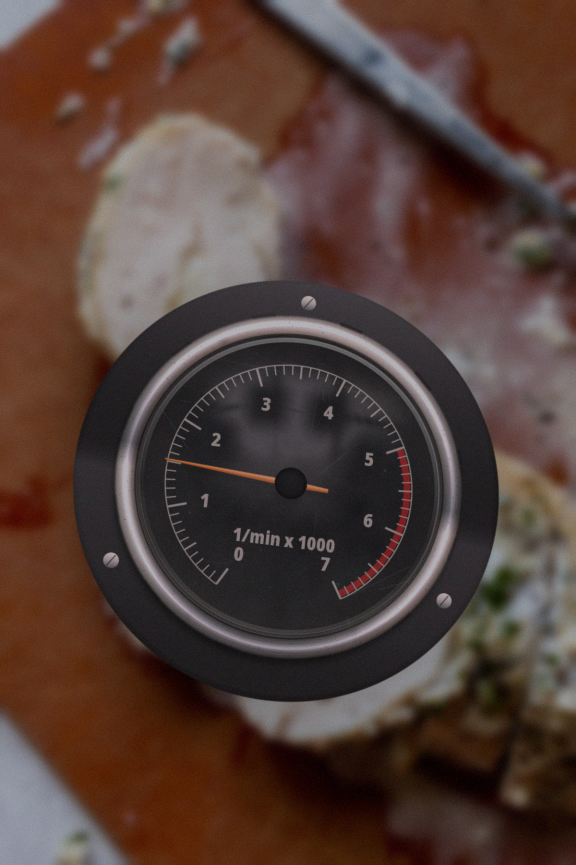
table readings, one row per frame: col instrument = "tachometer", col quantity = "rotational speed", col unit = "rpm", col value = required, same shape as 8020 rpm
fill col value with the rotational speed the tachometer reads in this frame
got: 1500 rpm
